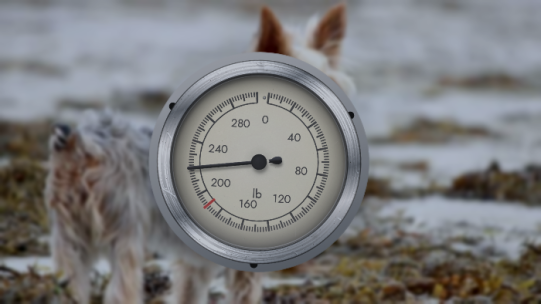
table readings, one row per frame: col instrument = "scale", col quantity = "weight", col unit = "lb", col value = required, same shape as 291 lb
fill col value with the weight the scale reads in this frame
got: 220 lb
